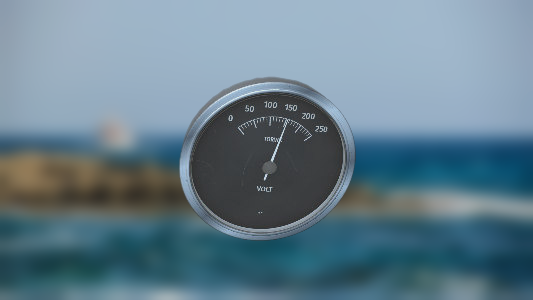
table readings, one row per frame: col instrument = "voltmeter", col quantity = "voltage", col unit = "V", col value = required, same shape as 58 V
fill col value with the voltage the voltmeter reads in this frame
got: 150 V
